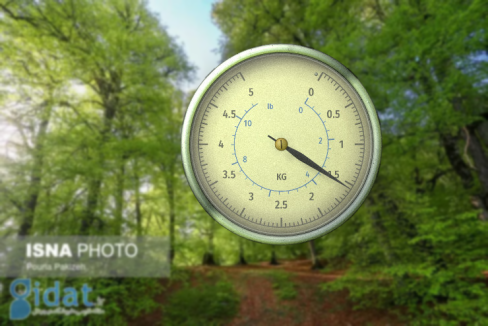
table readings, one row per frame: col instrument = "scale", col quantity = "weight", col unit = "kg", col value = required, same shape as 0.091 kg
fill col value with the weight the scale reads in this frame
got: 1.55 kg
